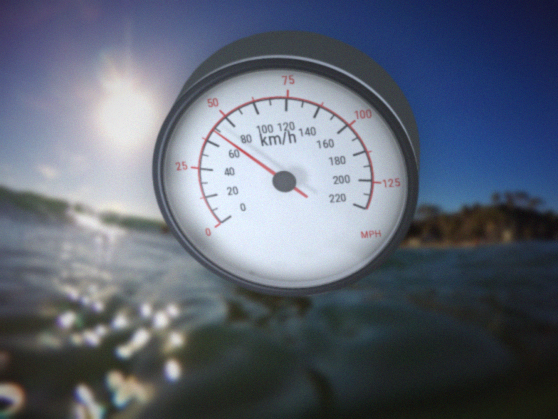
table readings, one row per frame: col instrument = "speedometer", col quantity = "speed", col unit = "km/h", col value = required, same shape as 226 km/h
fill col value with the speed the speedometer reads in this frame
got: 70 km/h
